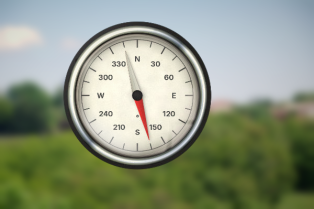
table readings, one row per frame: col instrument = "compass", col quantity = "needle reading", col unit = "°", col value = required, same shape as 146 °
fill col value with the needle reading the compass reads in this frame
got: 165 °
